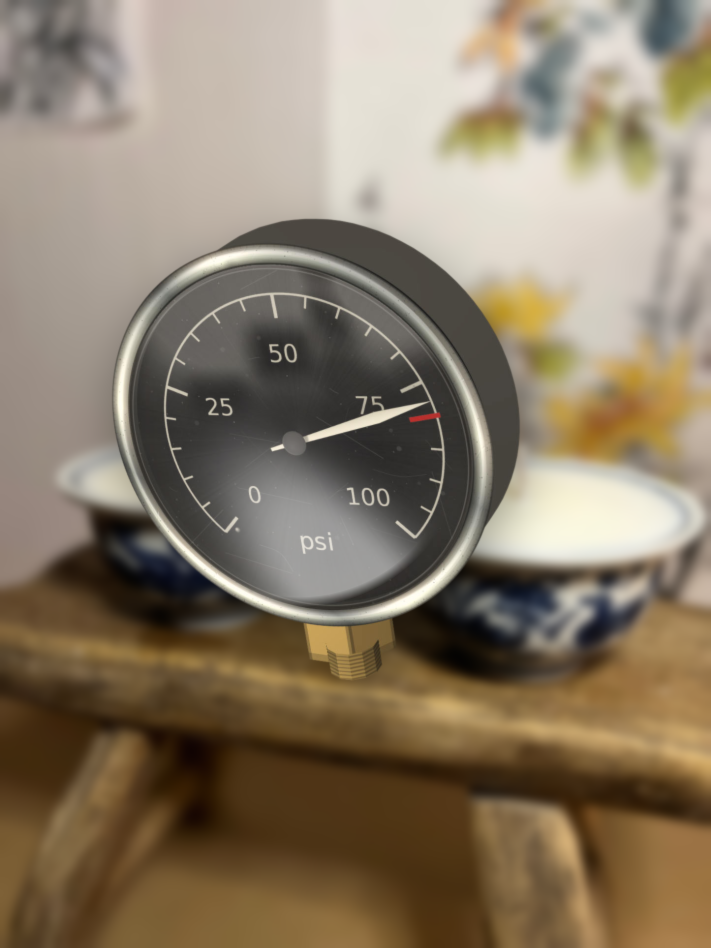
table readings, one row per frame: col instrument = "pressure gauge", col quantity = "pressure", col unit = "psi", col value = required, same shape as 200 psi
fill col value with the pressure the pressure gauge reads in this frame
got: 77.5 psi
